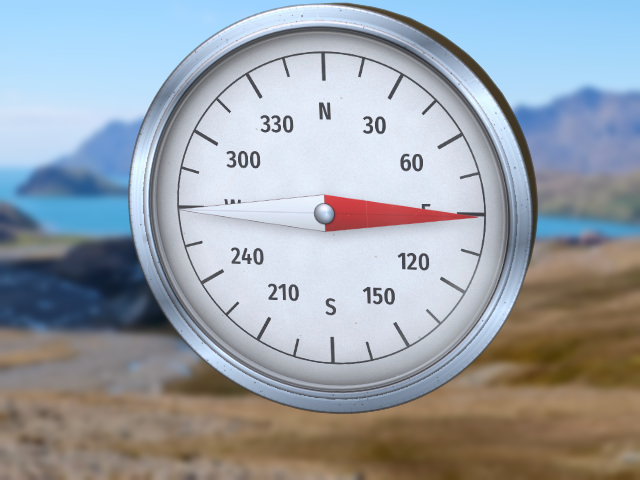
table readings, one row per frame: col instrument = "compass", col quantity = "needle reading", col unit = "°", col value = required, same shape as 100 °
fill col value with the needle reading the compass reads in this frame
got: 90 °
